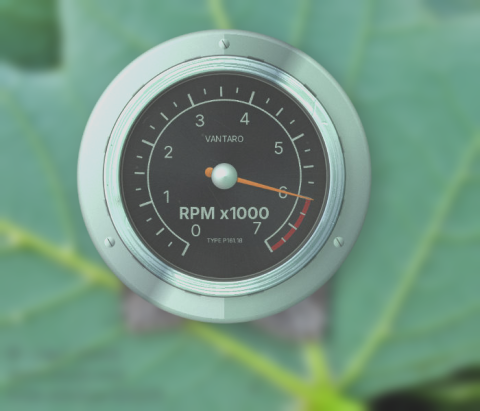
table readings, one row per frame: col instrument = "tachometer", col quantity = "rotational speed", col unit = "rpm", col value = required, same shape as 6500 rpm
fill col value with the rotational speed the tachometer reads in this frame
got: 6000 rpm
